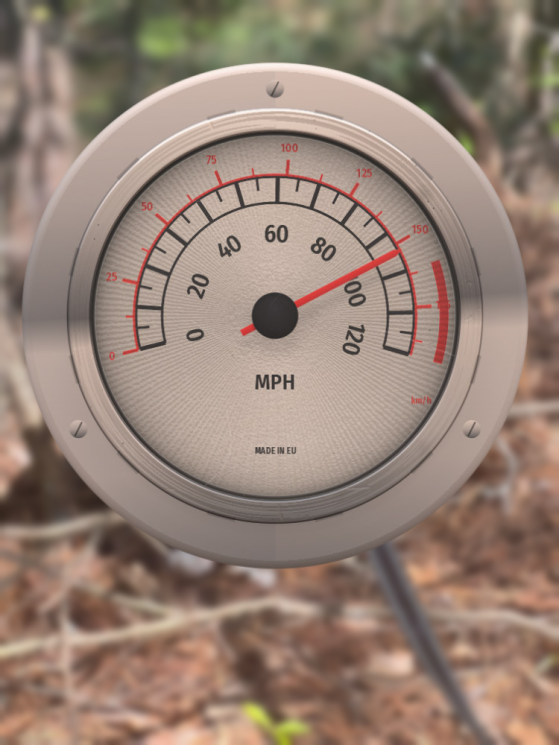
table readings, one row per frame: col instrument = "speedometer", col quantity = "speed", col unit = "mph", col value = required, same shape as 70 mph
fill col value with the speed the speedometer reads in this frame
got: 95 mph
